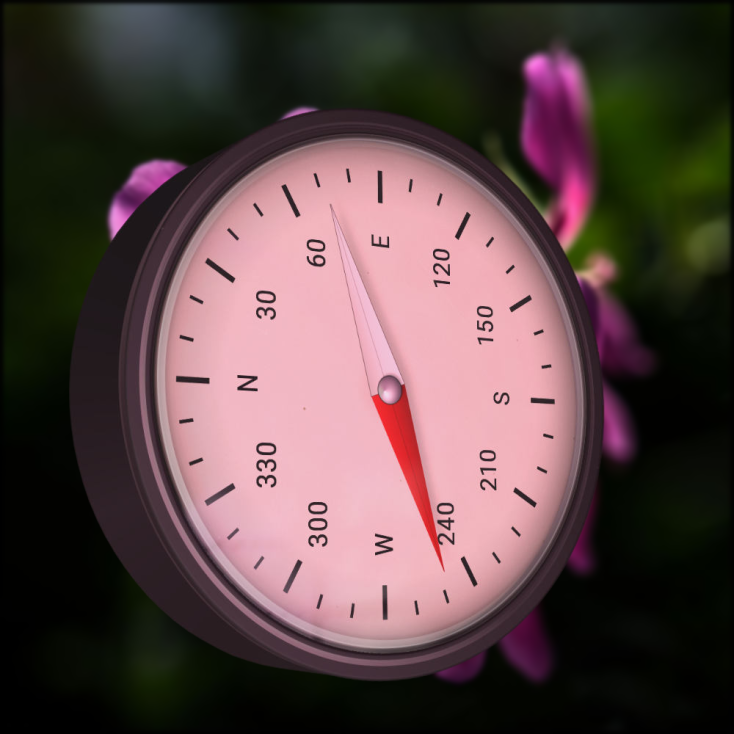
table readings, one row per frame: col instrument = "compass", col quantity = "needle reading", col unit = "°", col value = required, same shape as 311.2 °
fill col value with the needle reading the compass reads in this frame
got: 250 °
